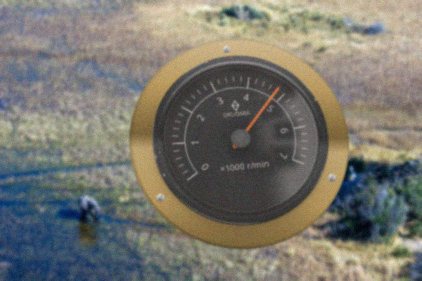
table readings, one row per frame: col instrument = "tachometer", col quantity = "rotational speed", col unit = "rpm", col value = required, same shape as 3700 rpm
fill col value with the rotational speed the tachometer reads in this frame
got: 4800 rpm
